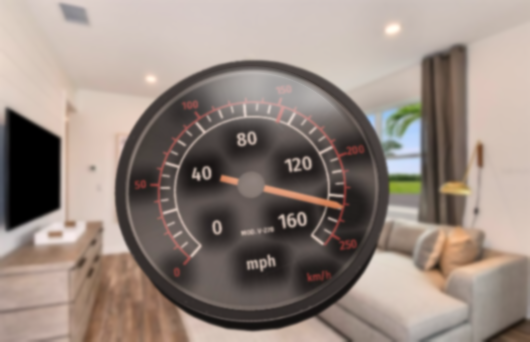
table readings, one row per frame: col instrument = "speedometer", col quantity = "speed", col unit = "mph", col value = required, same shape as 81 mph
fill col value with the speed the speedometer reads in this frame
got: 145 mph
